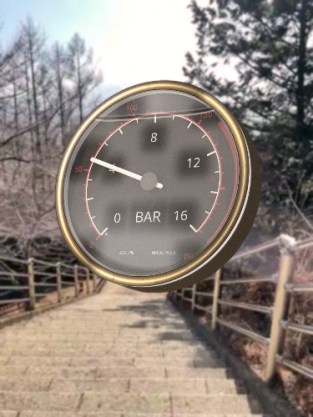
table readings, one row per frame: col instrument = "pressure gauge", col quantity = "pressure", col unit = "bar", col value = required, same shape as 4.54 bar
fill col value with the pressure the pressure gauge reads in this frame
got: 4 bar
